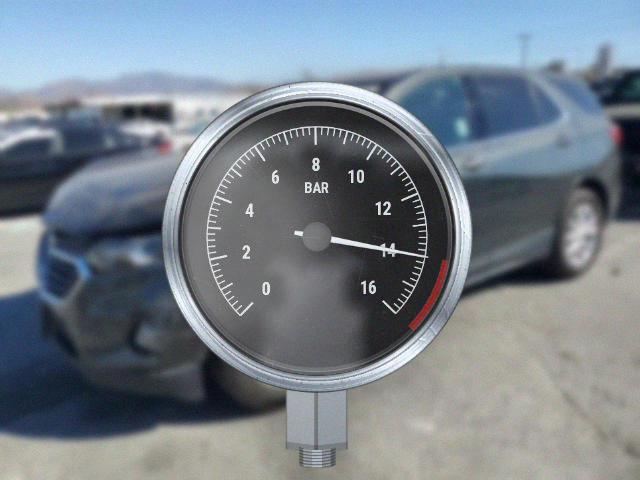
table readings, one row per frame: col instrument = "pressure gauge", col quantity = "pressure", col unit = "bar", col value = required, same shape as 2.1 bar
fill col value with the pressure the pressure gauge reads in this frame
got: 14 bar
